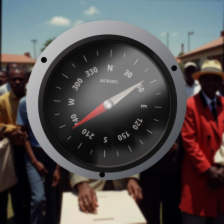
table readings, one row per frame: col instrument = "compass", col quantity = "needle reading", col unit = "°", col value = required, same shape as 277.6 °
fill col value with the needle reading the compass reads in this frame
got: 232.5 °
